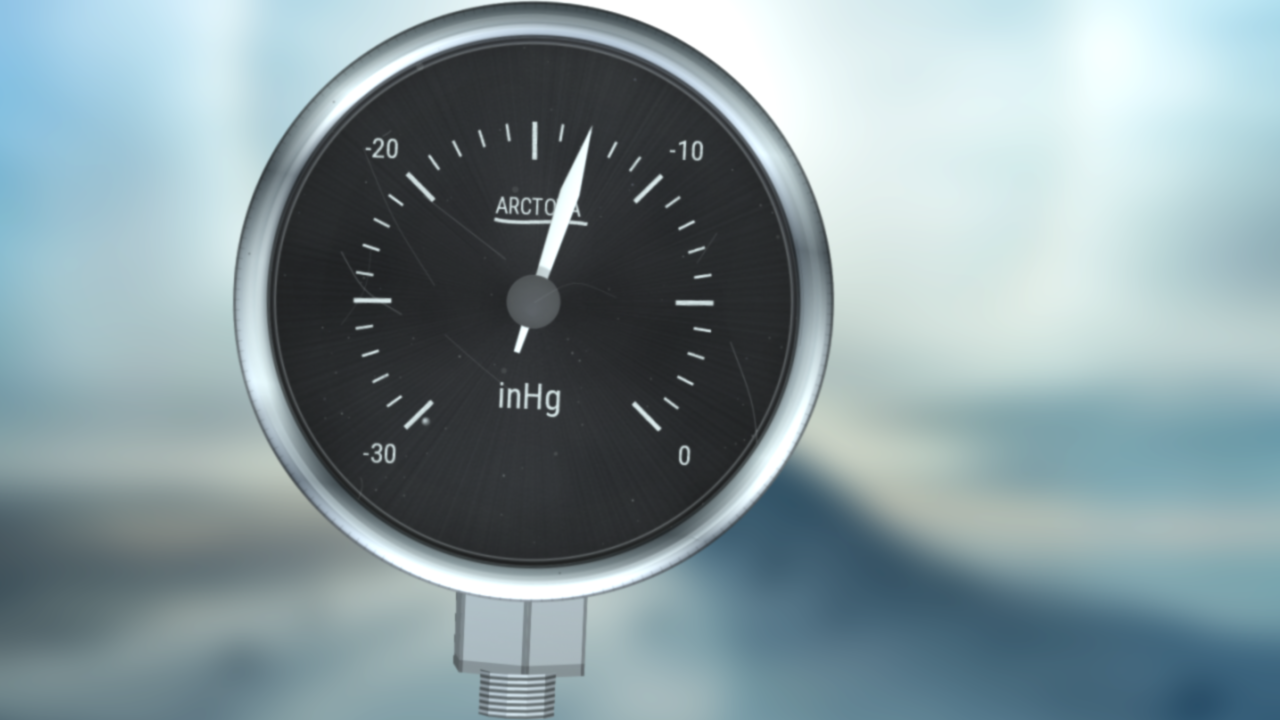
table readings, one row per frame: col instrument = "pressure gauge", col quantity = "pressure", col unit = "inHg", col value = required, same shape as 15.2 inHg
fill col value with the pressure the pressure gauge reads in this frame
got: -13 inHg
